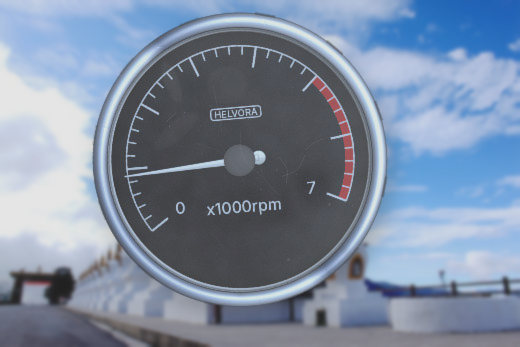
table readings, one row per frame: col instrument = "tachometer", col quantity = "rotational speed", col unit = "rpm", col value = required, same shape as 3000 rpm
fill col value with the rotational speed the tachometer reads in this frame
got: 900 rpm
